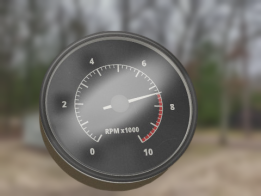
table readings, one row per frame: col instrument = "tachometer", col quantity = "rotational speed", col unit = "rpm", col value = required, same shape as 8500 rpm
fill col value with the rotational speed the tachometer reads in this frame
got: 7400 rpm
